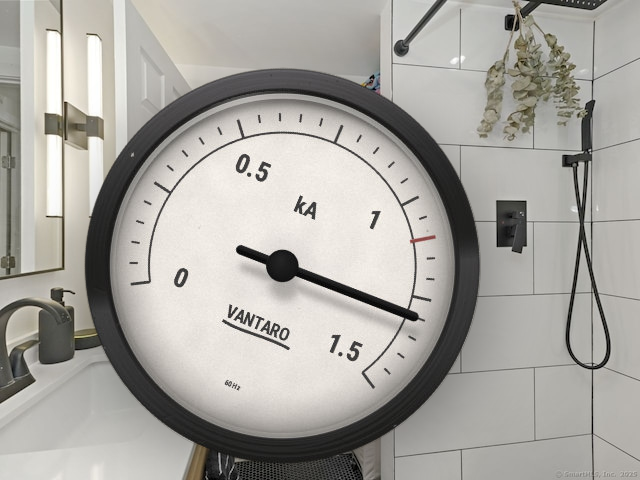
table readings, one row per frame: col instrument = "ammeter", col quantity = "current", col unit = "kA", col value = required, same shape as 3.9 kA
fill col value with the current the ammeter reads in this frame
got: 1.3 kA
